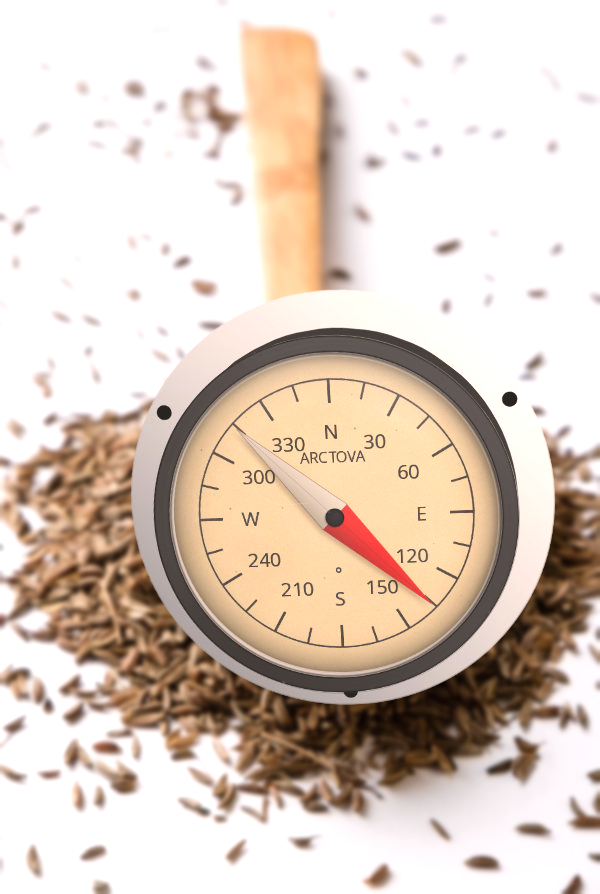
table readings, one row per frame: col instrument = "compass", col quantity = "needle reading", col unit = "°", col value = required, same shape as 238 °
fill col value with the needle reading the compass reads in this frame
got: 135 °
